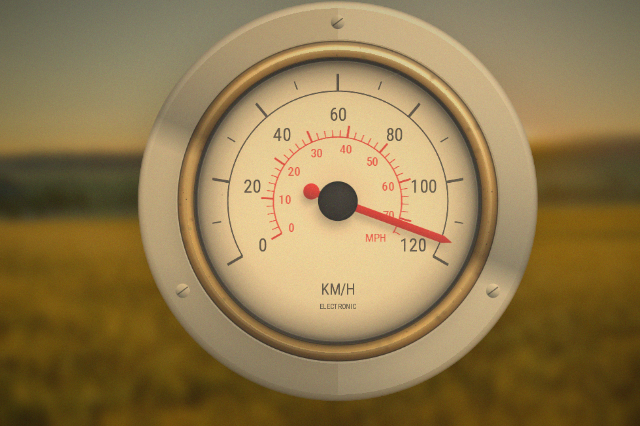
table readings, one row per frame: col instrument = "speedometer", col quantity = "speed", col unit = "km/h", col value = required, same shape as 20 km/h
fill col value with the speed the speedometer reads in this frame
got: 115 km/h
